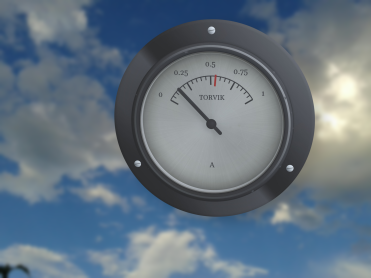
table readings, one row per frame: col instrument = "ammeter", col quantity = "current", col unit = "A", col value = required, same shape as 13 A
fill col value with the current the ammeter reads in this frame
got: 0.15 A
